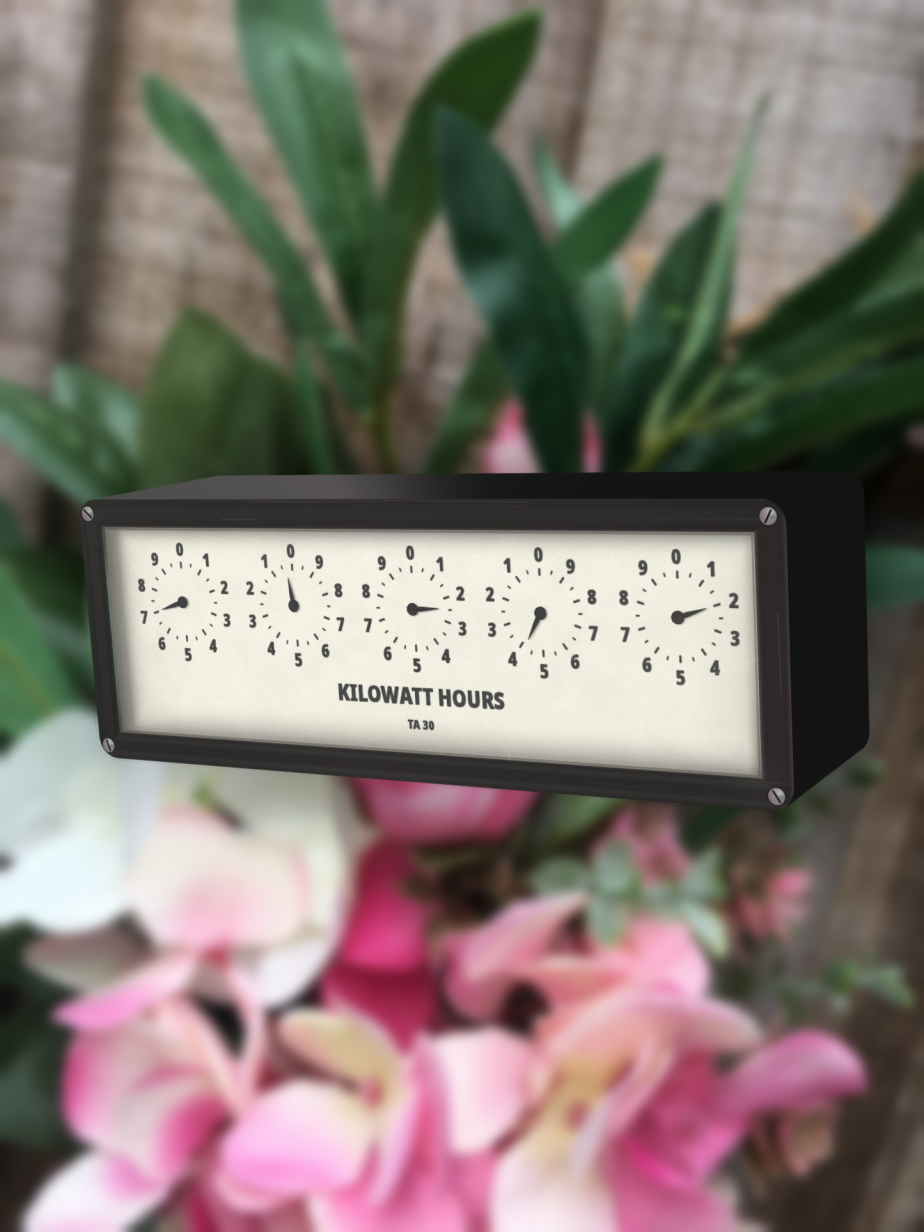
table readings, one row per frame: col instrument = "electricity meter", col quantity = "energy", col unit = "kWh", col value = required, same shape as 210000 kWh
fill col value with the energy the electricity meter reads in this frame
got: 70242 kWh
